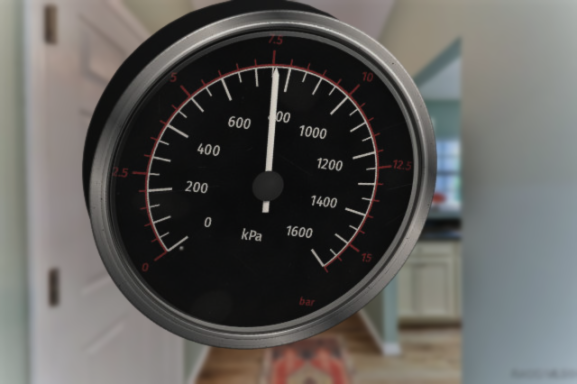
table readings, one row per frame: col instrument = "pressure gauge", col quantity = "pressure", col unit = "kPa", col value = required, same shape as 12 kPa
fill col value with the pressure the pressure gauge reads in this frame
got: 750 kPa
